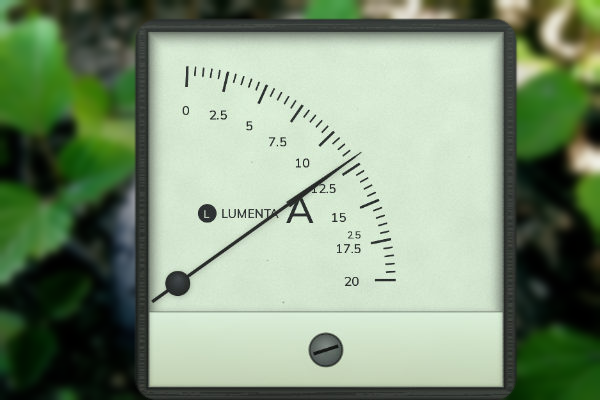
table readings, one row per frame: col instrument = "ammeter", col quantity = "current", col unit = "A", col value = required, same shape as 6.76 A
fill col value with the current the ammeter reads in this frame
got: 12 A
